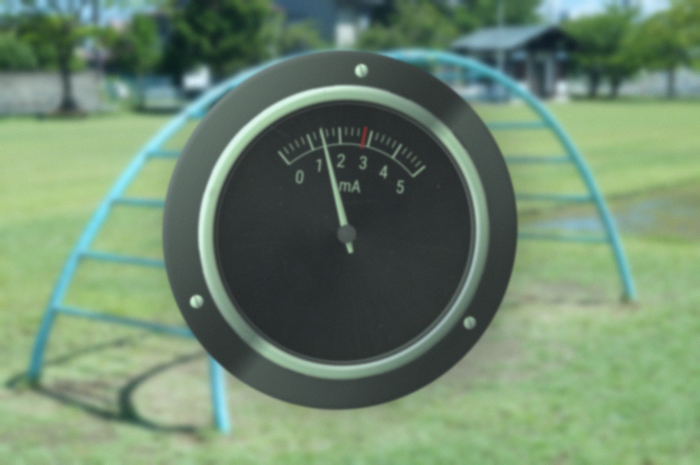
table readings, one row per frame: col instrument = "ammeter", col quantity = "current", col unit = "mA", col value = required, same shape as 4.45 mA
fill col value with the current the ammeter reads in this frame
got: 1.4 mA
